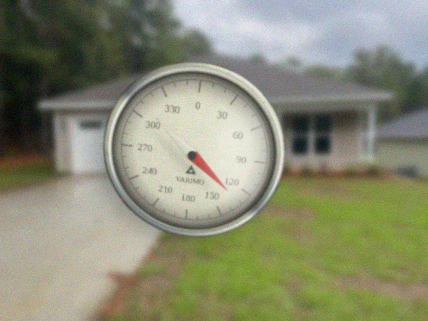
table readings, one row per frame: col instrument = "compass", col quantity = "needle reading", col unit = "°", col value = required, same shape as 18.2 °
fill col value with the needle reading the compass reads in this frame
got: 130 °
